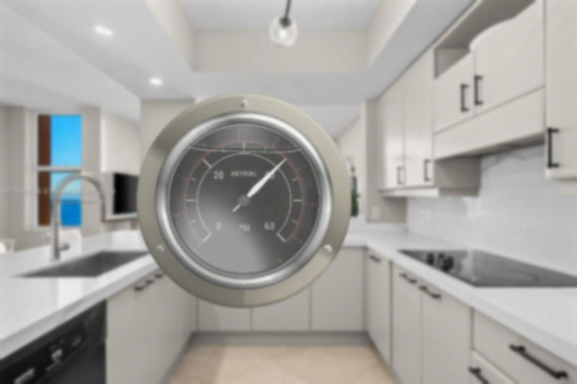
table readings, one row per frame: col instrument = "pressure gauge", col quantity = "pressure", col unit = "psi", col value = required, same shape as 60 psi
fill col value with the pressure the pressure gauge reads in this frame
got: 40 psi
